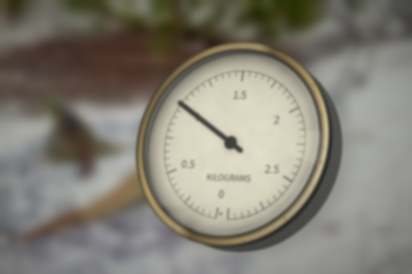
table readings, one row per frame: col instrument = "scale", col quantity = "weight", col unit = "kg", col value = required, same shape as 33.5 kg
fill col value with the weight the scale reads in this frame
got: 1 kg
